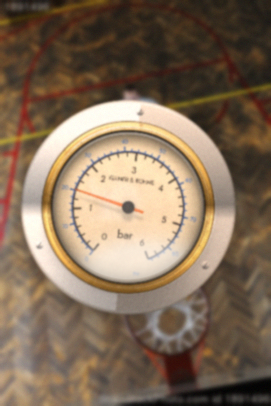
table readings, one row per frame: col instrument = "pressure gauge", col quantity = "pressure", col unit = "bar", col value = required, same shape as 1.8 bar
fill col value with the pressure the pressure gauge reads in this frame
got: 1.4 bar
